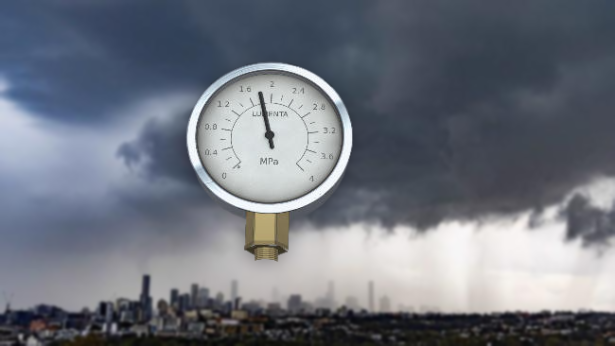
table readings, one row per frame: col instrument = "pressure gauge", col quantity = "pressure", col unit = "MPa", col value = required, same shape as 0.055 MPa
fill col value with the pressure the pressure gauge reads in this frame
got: 1.8 MPa
